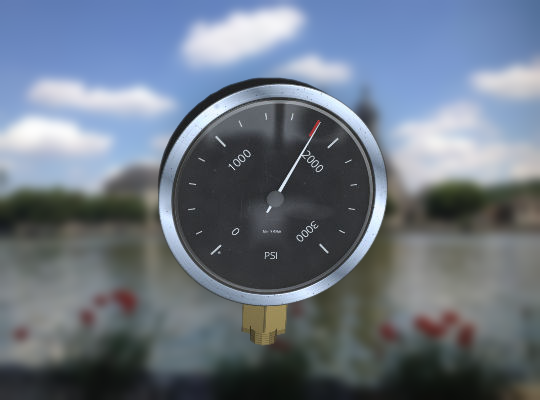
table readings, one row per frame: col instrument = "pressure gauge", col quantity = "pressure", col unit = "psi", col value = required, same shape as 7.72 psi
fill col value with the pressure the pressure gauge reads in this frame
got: 1800 psi
